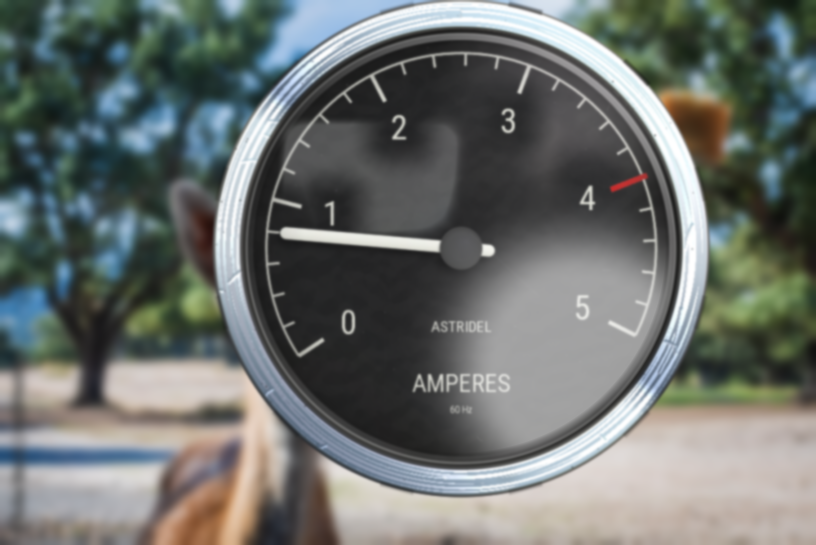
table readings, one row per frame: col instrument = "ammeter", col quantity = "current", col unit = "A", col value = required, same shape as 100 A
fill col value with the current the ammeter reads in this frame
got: 0.8 A
